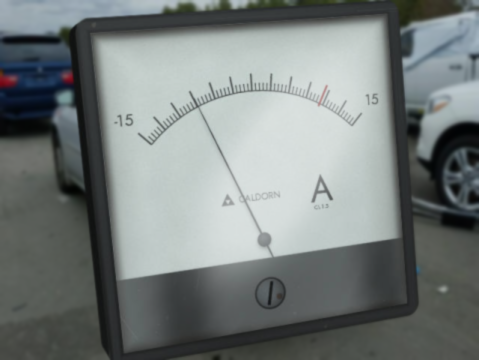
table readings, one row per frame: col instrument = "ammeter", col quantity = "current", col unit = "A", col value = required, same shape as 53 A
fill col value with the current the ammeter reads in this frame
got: -7.5 A
